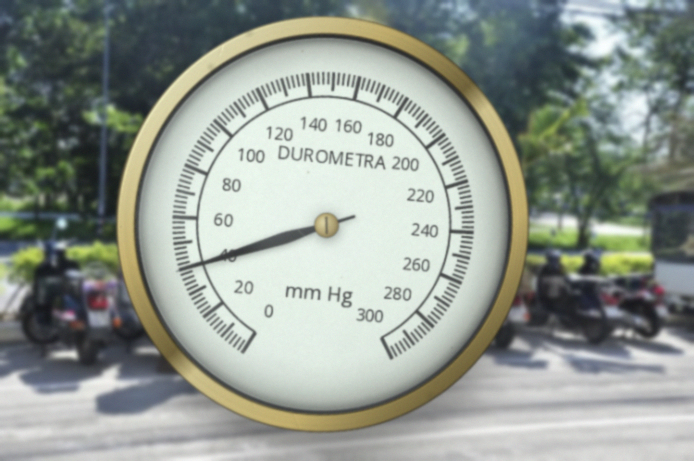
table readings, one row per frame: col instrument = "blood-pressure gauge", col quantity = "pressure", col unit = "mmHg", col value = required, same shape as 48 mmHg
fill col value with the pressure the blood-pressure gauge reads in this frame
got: 40 mmHg
